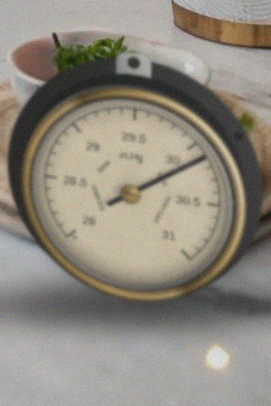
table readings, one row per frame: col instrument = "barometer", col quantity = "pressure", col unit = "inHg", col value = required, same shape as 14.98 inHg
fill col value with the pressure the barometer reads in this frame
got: 30.1 inHg
